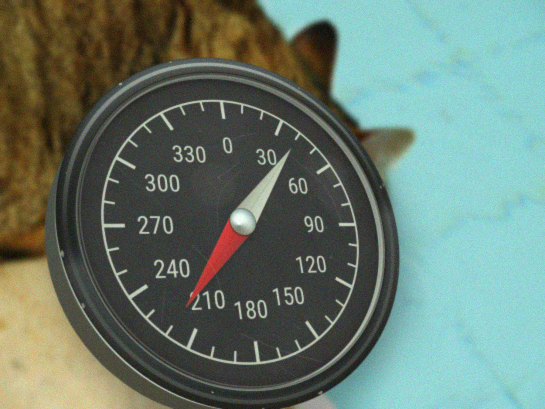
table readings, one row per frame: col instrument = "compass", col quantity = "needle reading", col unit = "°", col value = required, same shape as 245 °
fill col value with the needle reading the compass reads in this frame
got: 220 °
